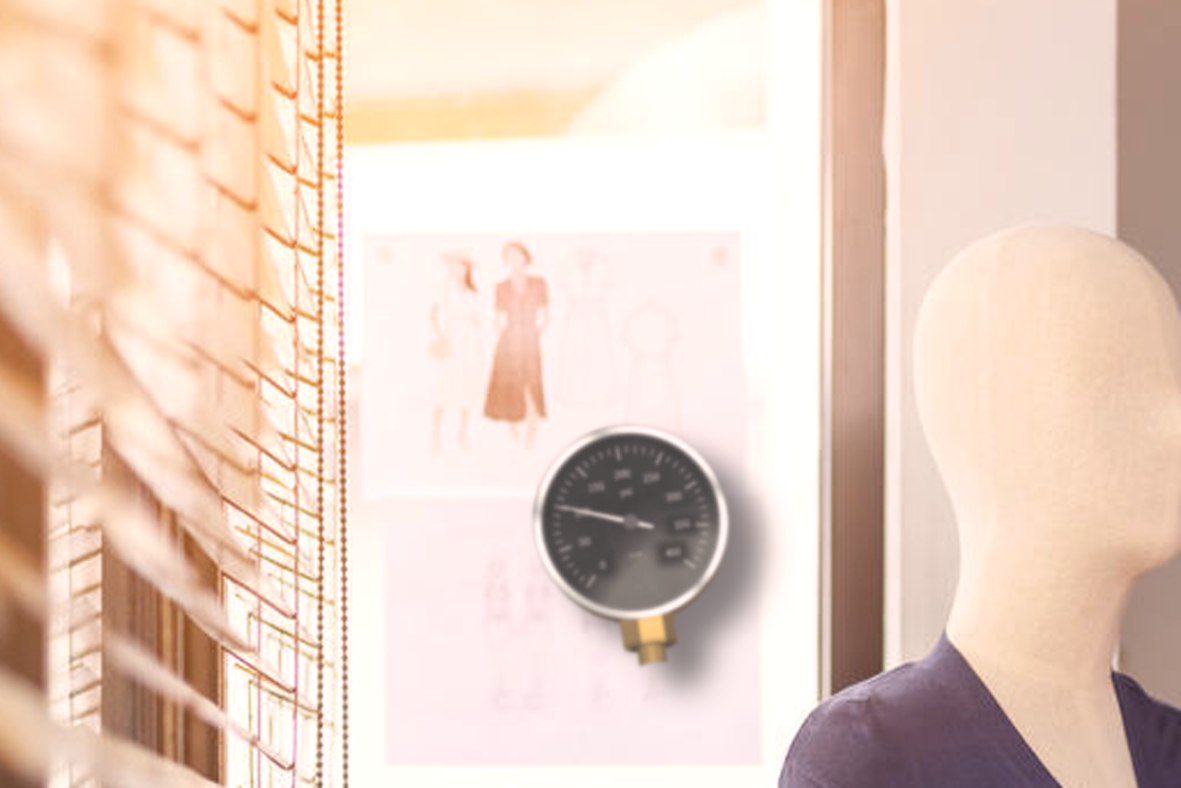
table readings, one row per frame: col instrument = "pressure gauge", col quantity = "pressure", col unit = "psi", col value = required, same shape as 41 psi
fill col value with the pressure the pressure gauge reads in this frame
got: 100 psi
